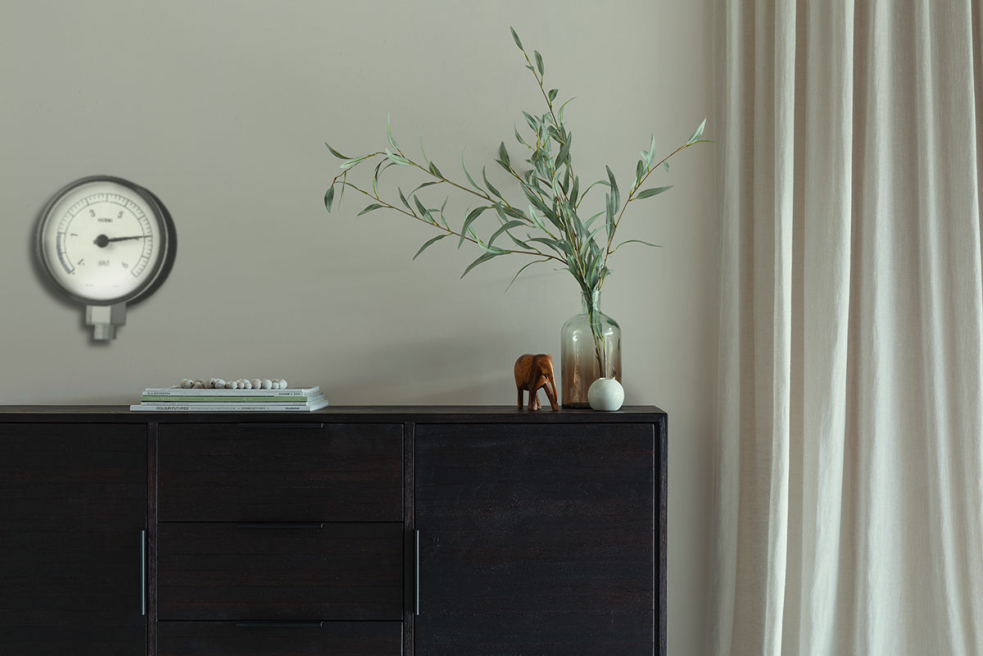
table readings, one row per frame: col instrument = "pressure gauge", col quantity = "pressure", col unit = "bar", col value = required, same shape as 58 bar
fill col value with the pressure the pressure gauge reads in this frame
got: 7 bar
